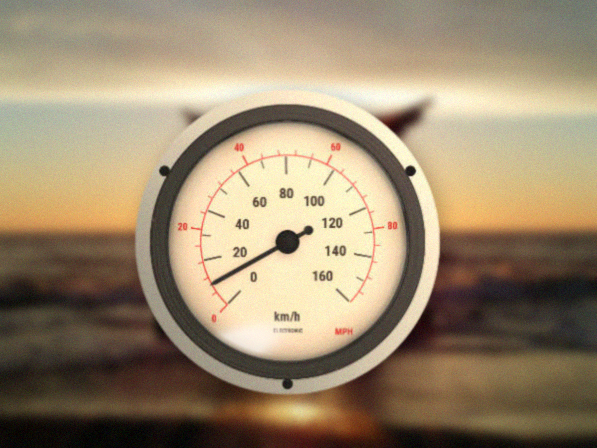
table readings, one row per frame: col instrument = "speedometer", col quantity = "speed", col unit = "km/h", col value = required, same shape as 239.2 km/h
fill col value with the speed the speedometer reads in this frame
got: 10 km/h
